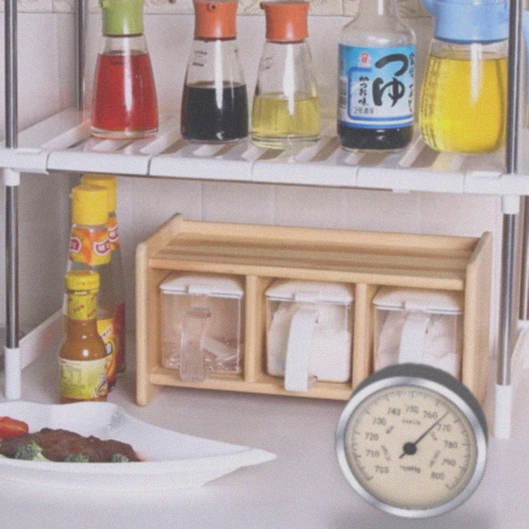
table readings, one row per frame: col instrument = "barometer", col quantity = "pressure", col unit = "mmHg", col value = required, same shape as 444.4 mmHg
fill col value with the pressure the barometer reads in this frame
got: 765 mmHg
